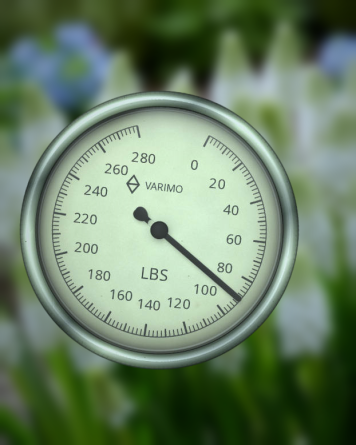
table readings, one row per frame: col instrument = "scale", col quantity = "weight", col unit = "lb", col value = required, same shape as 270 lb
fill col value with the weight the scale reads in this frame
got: 90 lb
